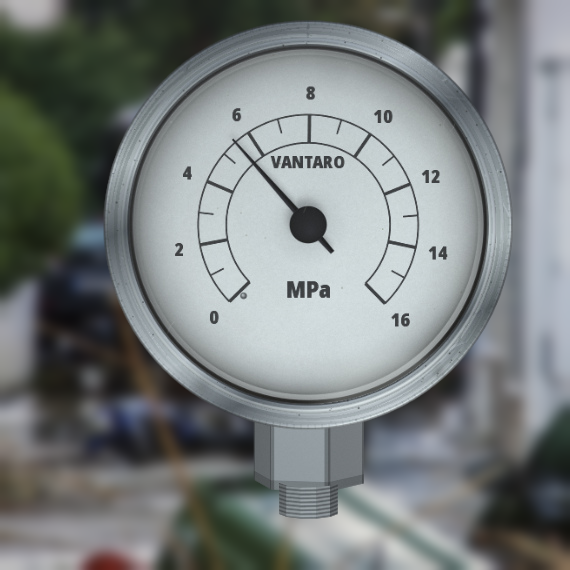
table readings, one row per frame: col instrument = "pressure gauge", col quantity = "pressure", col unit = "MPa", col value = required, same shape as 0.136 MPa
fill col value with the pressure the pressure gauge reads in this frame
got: 5.5 MPa
